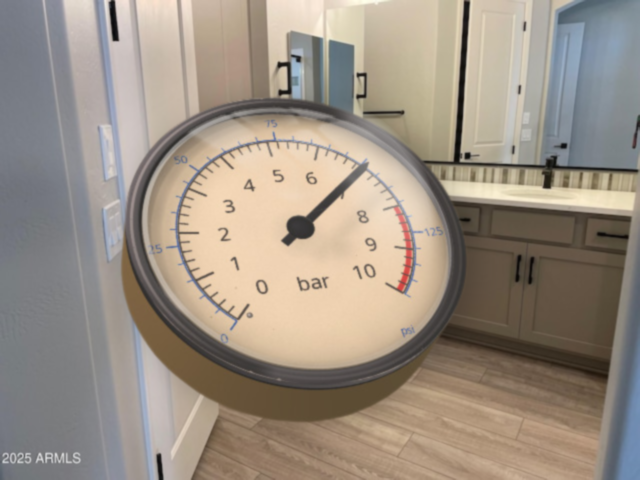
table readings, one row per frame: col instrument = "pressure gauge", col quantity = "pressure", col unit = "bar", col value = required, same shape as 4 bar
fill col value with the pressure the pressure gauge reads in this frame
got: 7 bar
